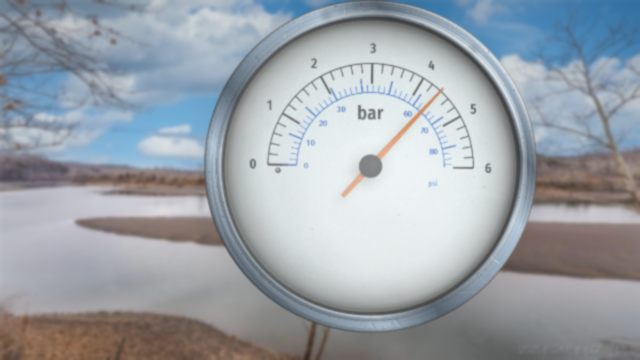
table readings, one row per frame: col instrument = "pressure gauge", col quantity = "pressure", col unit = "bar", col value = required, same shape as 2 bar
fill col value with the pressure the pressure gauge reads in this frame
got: 4.4 bar
